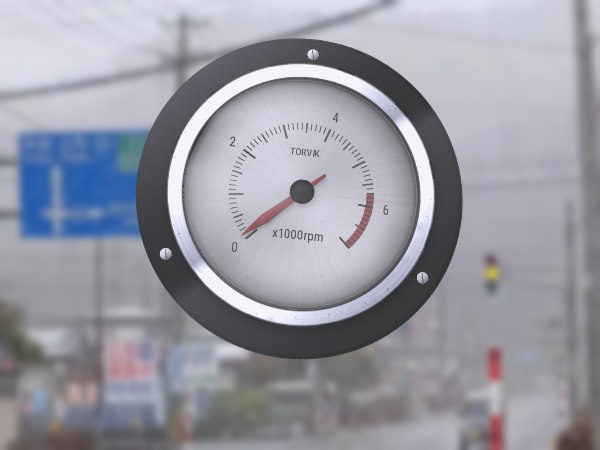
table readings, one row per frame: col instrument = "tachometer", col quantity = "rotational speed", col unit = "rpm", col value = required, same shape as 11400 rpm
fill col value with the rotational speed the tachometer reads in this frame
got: 100 rpm
